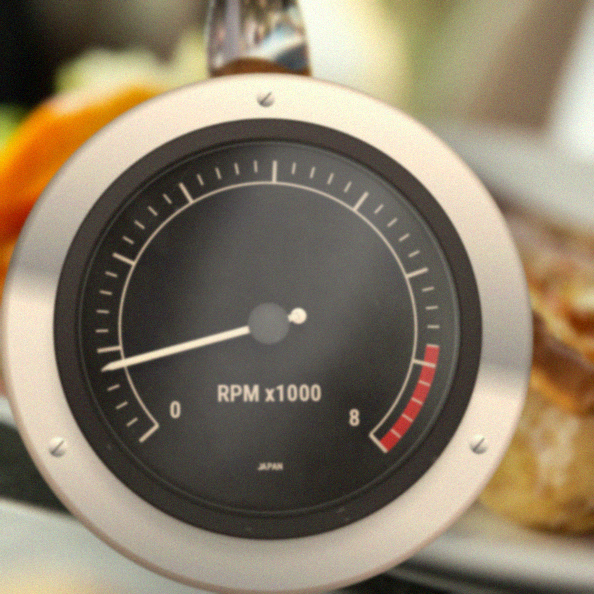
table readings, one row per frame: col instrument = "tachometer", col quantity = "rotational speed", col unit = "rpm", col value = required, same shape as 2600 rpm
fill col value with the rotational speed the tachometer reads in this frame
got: 800 rpm
